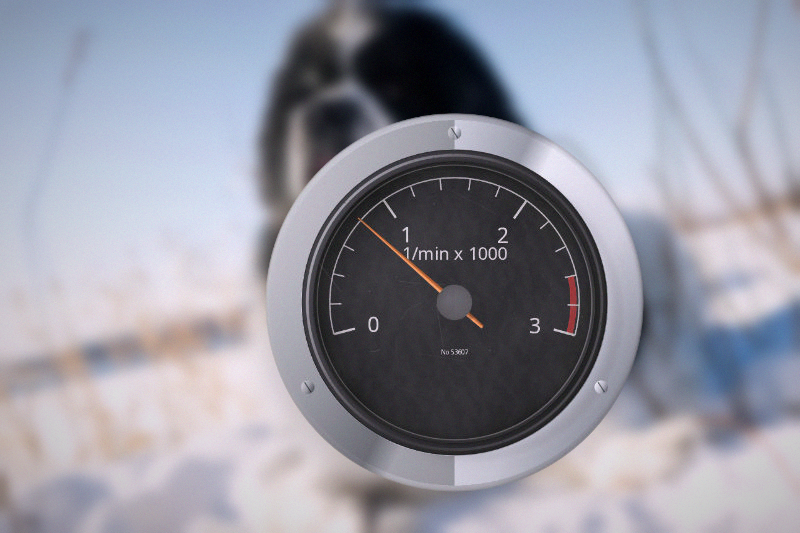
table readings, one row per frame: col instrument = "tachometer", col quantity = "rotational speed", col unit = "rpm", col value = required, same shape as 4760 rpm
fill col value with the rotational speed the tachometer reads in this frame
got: 800 rpm
